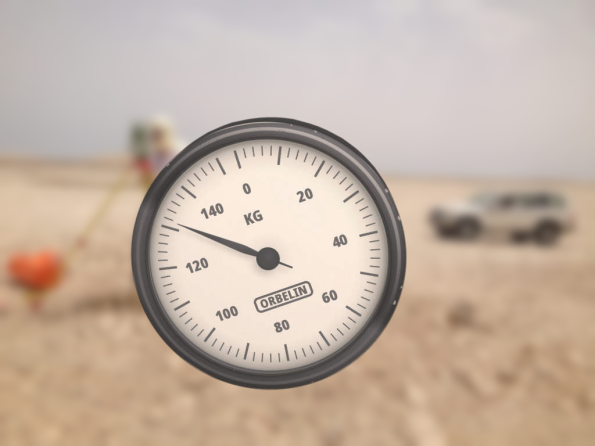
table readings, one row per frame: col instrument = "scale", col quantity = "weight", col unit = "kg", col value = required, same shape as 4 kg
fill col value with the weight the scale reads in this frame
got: 132 kg
